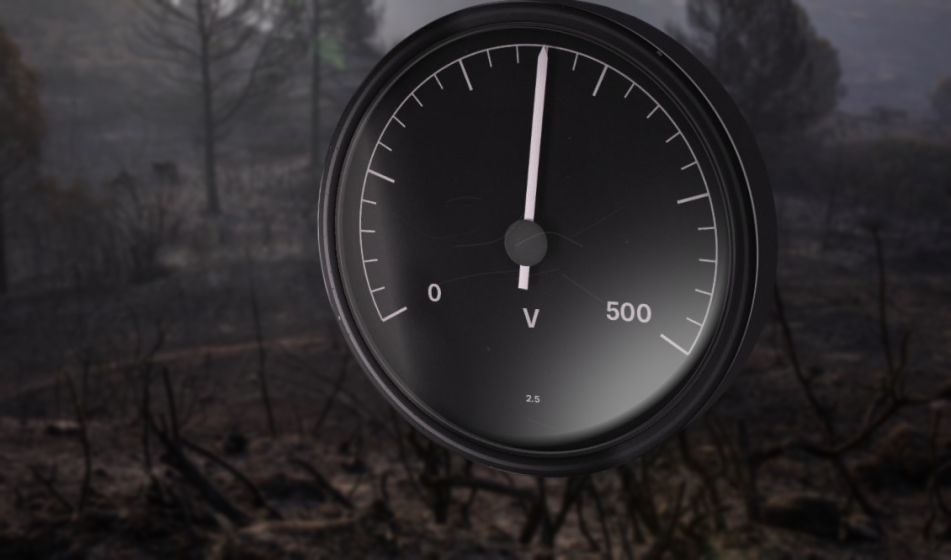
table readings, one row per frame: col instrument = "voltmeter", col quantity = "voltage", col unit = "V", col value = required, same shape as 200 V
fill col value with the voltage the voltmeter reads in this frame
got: 260 V
